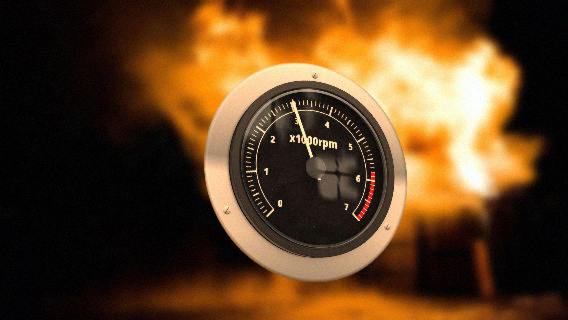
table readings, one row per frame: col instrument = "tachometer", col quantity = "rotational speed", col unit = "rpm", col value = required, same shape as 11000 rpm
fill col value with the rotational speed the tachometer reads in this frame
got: 3000 rpm
